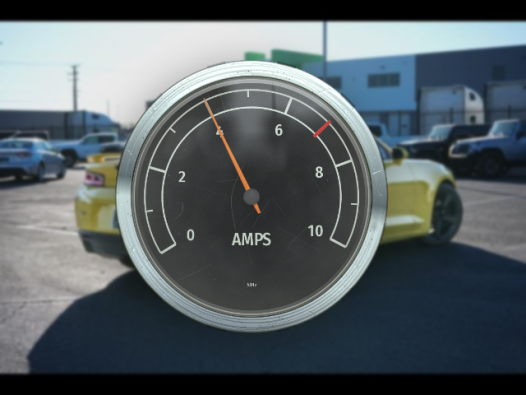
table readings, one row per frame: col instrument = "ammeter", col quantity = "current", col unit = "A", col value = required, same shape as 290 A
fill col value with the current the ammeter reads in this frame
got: 4 A
